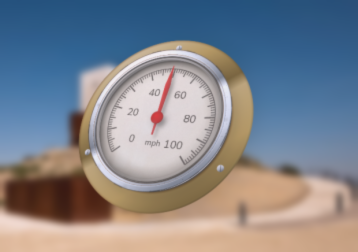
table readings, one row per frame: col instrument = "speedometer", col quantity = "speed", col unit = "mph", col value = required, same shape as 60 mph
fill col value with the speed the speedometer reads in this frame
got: 50 mph
